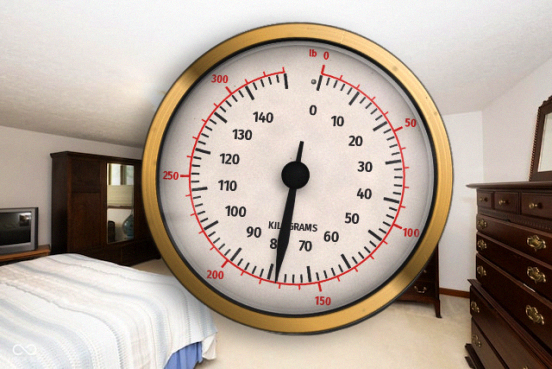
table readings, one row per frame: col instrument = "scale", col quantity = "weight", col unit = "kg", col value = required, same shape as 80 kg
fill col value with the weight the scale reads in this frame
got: 78 kg
